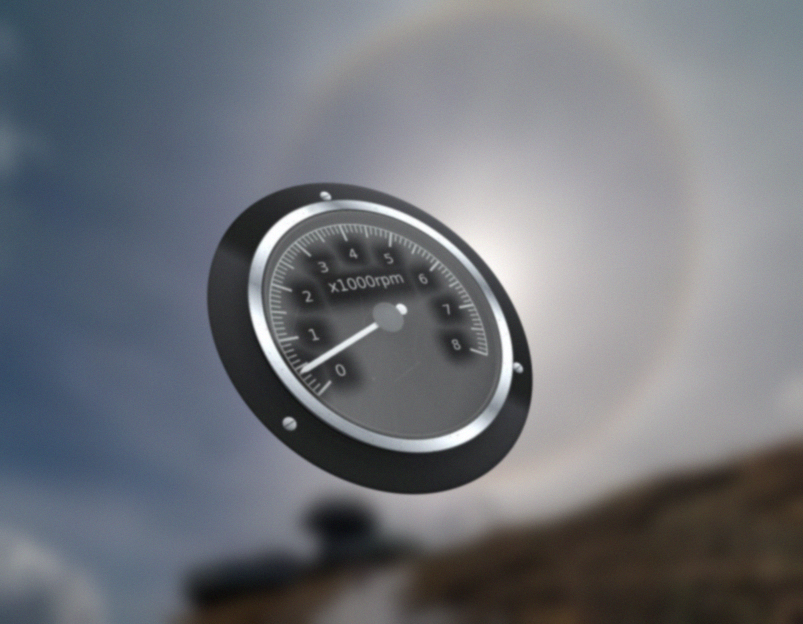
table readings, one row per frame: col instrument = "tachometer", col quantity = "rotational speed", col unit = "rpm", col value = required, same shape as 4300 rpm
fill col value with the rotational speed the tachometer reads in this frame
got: 400 rpm
